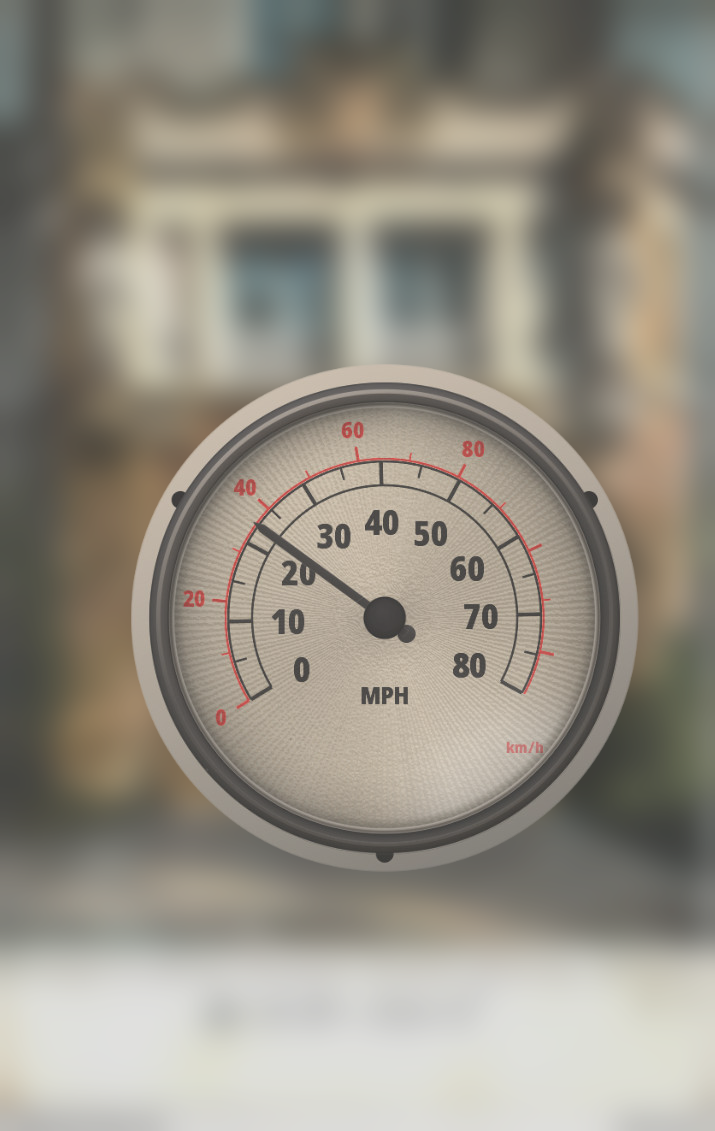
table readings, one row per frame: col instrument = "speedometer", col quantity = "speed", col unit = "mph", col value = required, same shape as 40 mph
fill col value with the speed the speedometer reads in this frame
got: 22.5 mph
